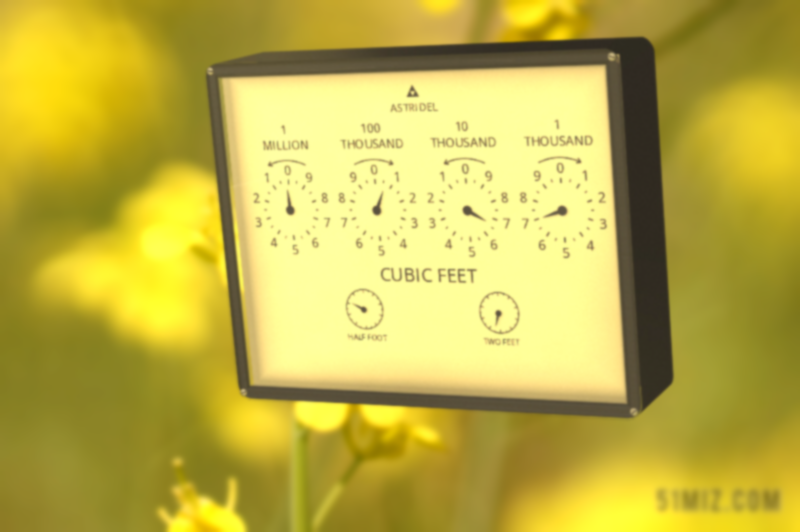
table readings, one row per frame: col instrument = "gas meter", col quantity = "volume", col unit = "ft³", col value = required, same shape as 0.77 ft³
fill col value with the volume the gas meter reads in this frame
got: 6700 ft³
